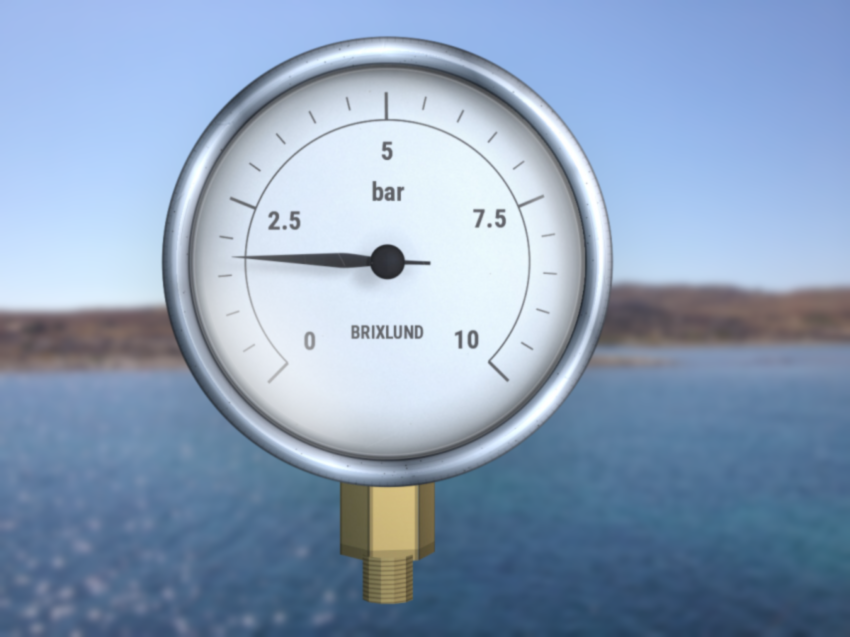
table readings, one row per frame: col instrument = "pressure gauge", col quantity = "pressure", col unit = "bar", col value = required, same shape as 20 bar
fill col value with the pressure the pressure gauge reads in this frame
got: 1.75 bar
